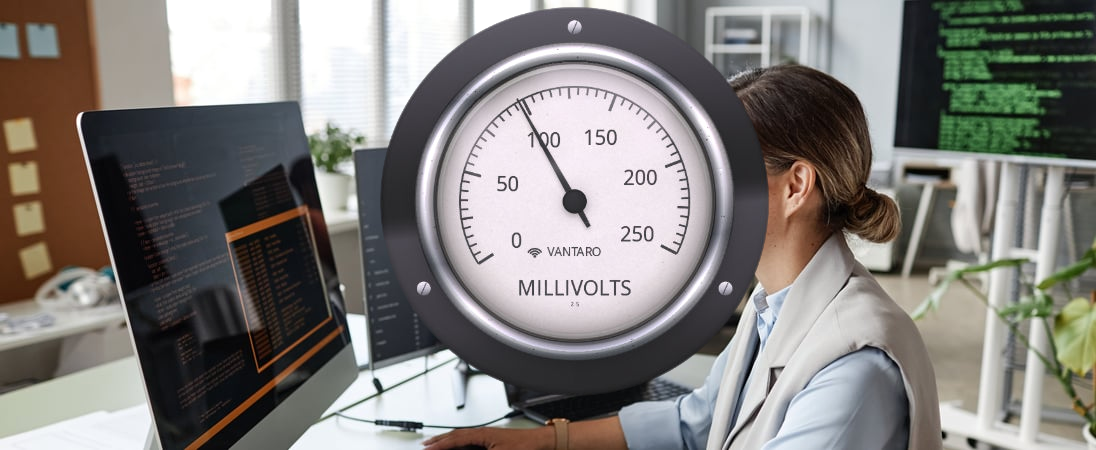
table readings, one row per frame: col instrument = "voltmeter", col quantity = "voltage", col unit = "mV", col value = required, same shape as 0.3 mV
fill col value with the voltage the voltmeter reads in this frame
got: 97.5 mV
